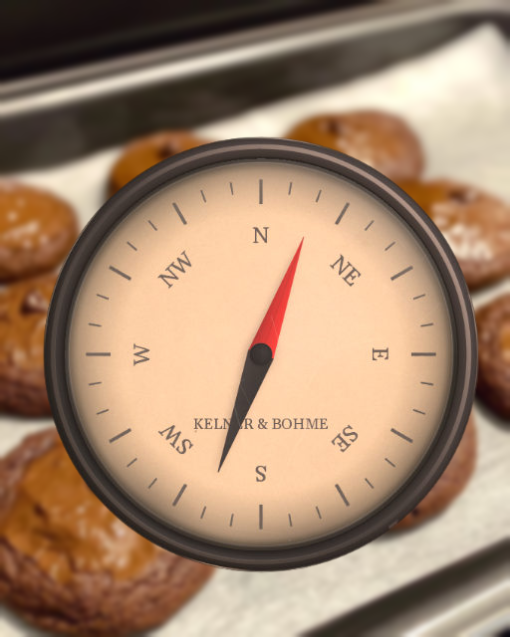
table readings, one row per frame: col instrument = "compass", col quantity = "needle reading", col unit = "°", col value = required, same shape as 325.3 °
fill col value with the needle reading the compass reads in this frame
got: 20 °
